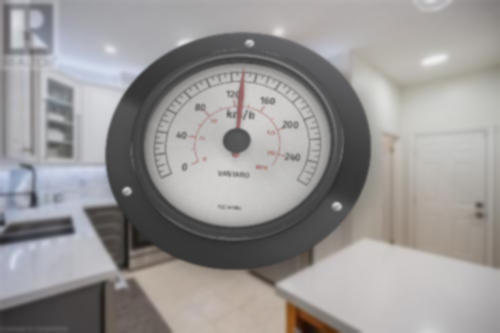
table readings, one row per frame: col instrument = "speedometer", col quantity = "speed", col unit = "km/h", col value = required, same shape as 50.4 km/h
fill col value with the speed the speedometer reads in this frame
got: 130 km/h
